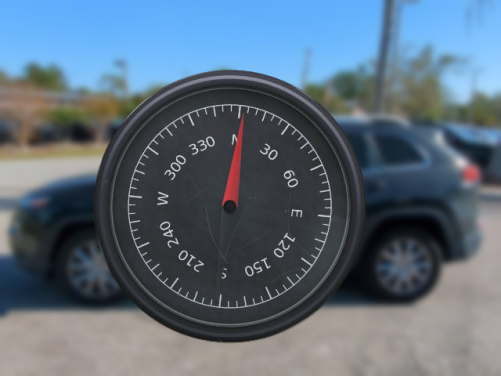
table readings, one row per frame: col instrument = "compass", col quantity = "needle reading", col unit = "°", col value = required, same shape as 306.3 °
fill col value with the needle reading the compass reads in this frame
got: 2.5 °
